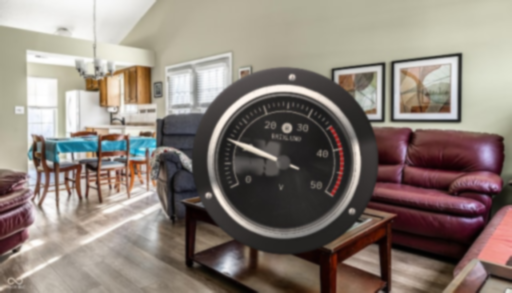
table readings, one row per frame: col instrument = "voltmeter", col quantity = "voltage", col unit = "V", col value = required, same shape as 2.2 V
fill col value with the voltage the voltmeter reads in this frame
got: 10 V
